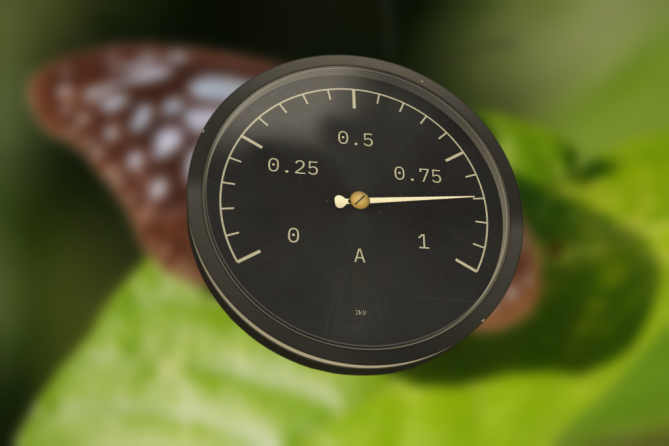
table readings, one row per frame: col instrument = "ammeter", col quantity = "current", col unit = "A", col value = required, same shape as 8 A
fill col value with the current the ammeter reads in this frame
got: 0.85 A
